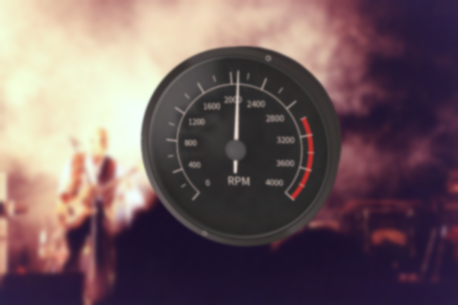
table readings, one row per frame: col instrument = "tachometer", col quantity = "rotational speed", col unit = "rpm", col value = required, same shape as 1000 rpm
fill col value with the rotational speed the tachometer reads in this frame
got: 2100 rpm
